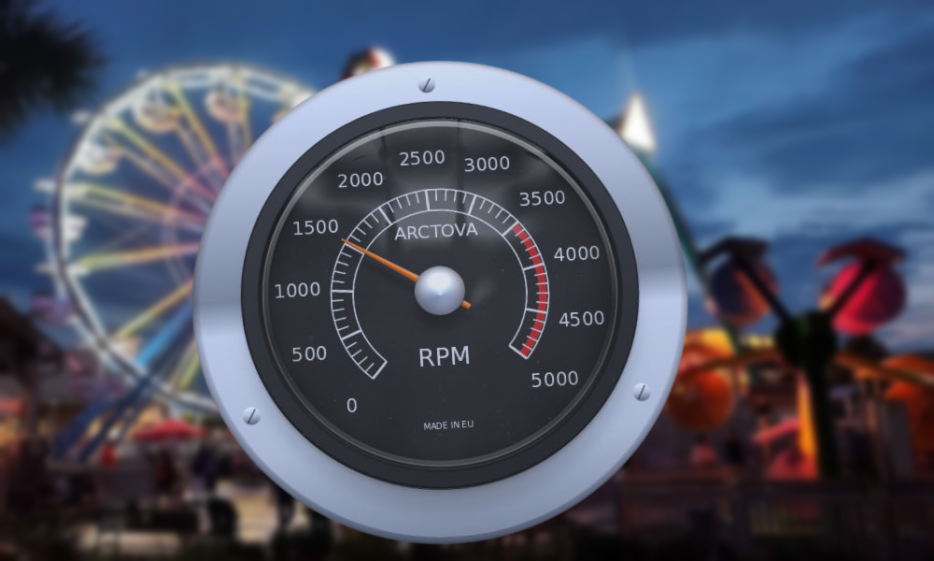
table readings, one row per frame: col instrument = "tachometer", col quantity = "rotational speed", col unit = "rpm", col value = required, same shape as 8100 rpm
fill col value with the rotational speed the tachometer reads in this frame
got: 1500 rpm
